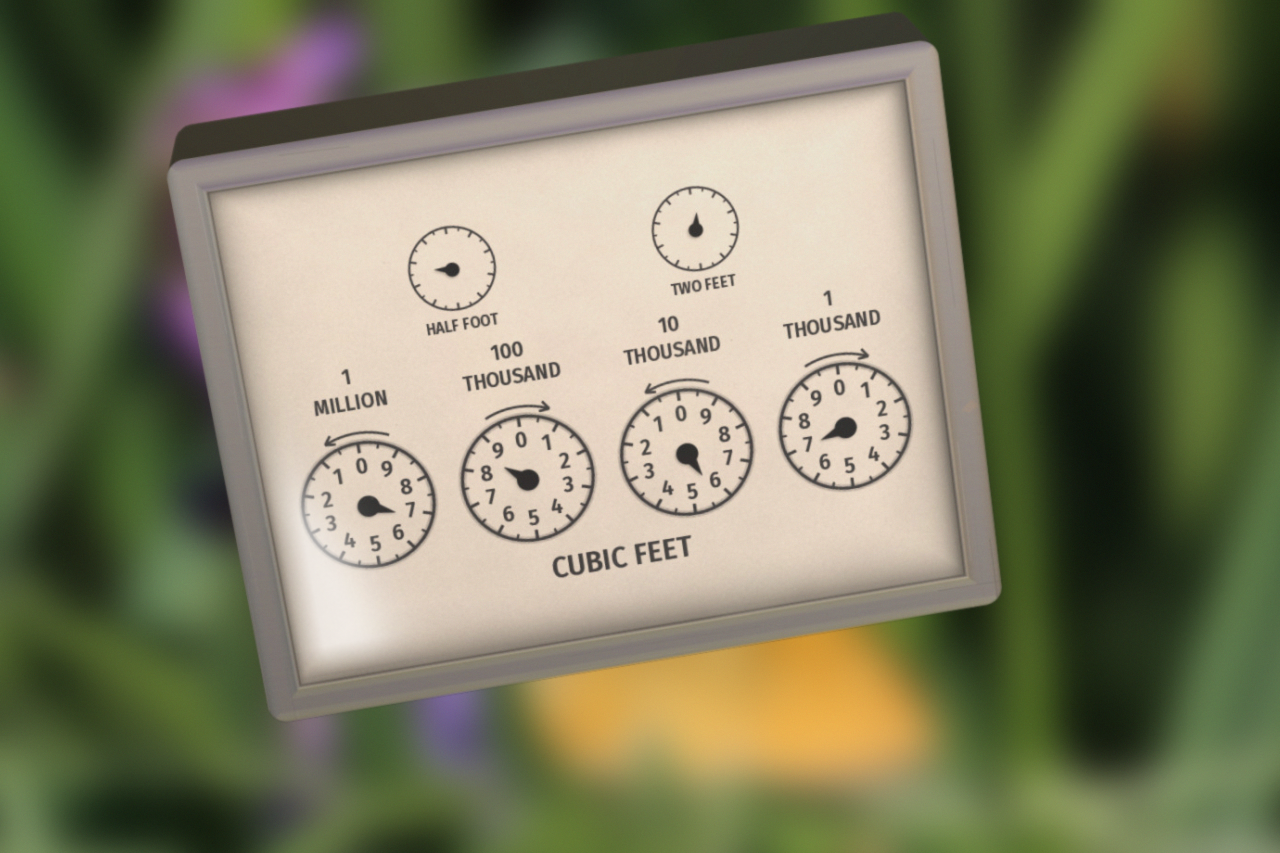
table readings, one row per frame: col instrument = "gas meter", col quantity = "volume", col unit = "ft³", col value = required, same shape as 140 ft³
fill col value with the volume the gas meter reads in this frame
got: 685700 ft³
